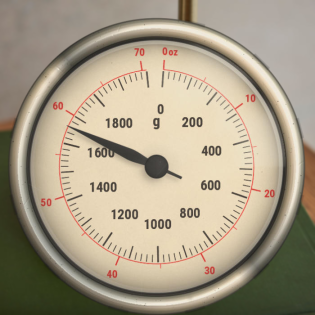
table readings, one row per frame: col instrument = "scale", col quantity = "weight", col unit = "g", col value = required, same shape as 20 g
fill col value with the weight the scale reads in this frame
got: 1660 g
